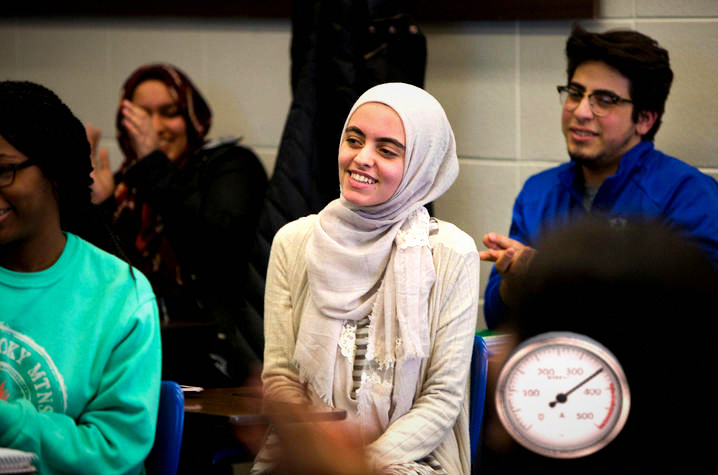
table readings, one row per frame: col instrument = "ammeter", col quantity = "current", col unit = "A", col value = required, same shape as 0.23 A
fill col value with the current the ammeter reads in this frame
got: 350 A
